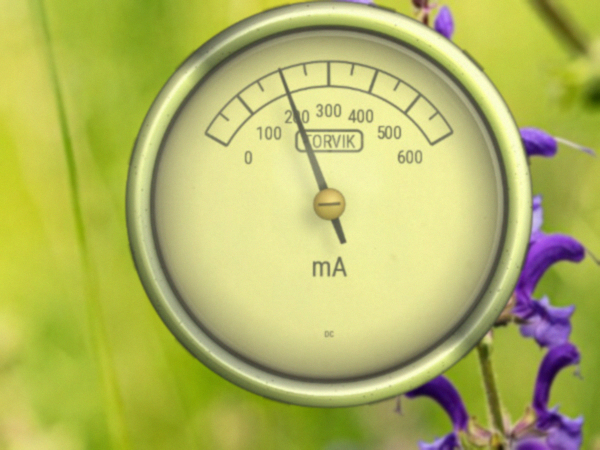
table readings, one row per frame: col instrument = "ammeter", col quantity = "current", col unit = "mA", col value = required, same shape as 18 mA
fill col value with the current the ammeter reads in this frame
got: 200 mA
